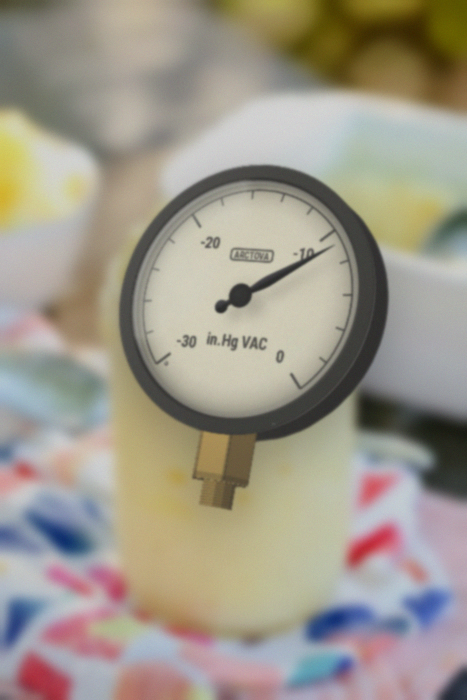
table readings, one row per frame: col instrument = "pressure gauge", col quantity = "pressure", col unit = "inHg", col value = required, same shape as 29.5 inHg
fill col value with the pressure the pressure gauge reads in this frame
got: -9 inHg
